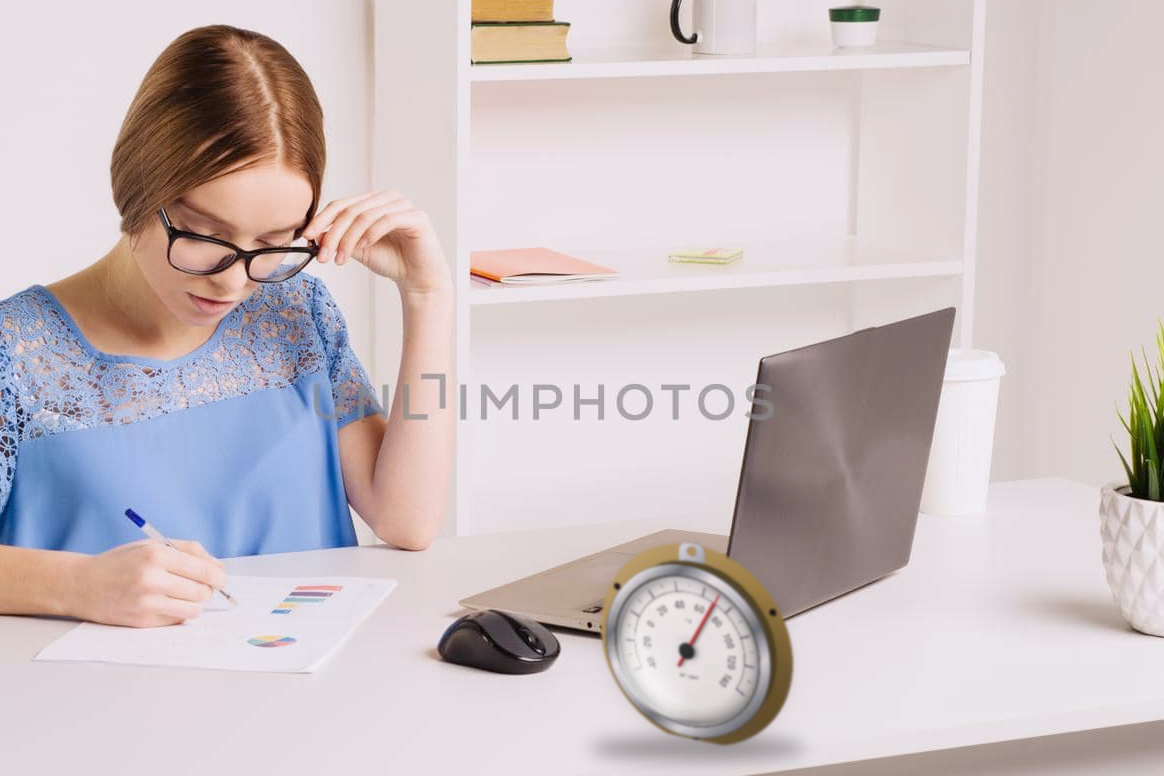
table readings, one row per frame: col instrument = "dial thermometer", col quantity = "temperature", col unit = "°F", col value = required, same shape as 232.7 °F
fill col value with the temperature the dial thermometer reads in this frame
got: 70 °F
